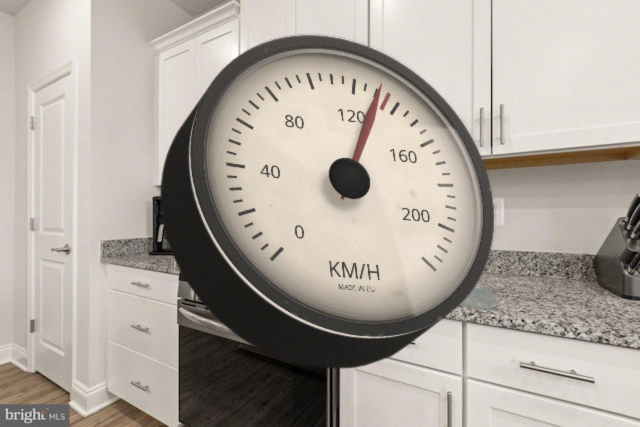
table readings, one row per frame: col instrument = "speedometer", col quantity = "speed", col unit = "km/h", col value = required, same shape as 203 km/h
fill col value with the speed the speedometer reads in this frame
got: 130 km/h
